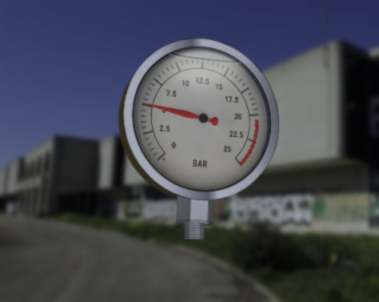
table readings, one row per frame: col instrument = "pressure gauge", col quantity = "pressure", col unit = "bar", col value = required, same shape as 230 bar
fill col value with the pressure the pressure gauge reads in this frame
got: 5 bar
